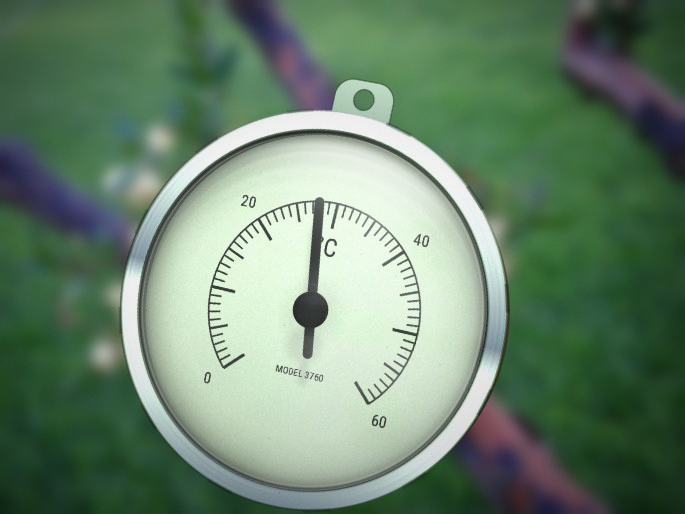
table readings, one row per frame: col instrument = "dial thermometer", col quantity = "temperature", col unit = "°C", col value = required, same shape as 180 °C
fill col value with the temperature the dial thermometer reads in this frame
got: 28 °C
